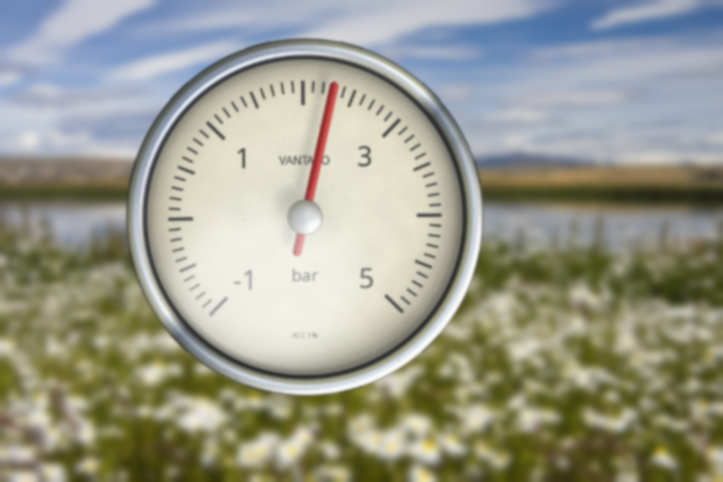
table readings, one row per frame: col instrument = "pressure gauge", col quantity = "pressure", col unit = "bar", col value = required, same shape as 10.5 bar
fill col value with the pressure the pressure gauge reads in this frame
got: 2.3 bar
